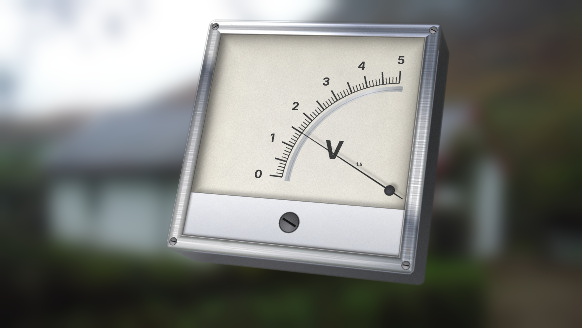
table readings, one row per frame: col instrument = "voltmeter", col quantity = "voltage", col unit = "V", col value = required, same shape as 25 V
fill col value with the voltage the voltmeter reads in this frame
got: 1.5 V
